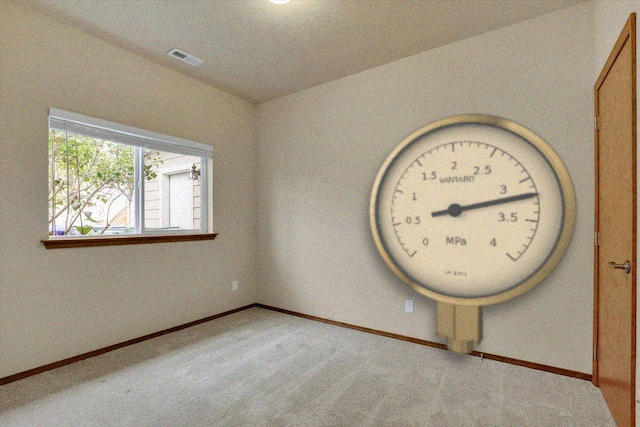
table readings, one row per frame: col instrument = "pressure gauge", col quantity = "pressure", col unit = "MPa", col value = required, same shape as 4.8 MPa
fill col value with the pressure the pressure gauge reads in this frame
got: 3.2 MPa
